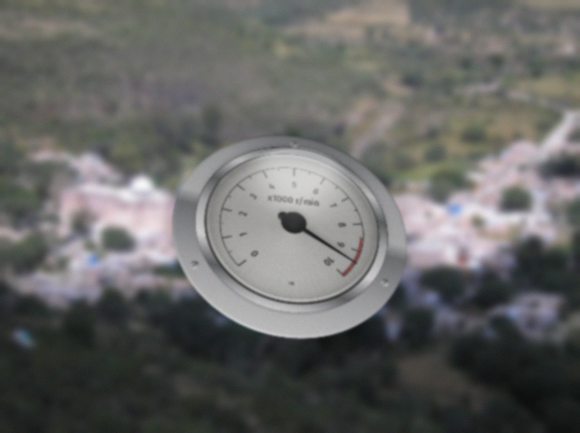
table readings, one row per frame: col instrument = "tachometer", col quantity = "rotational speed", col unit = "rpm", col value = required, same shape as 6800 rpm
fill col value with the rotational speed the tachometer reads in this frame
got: 9500 rpm
